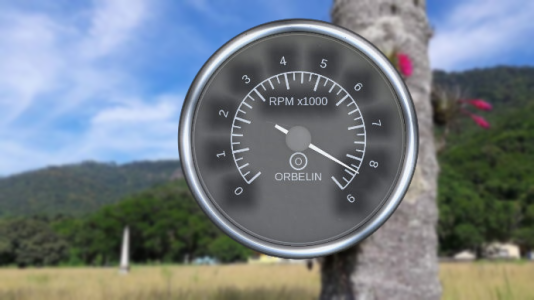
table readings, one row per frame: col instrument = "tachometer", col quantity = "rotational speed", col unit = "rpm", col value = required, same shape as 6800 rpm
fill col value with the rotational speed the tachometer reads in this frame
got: 8375 rpm
